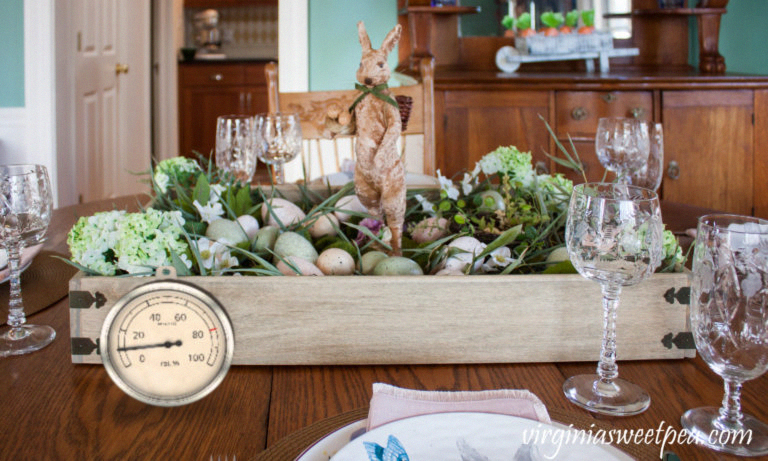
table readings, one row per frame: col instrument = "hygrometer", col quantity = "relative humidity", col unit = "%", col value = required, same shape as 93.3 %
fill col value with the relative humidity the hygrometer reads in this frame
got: 10 %
